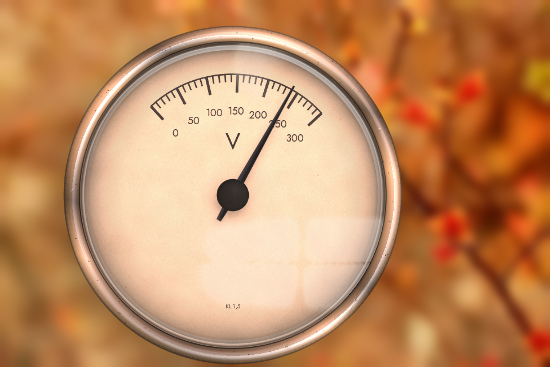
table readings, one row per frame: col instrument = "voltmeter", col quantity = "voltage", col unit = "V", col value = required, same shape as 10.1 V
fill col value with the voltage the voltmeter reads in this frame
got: 240 V
